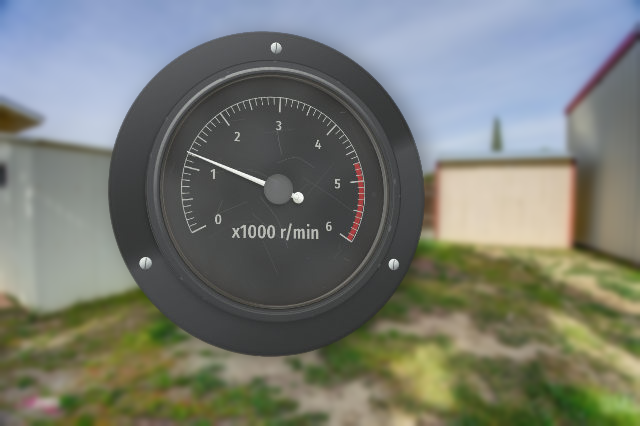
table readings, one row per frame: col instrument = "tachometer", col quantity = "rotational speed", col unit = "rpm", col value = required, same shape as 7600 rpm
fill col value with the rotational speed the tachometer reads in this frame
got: 1200 rpm
